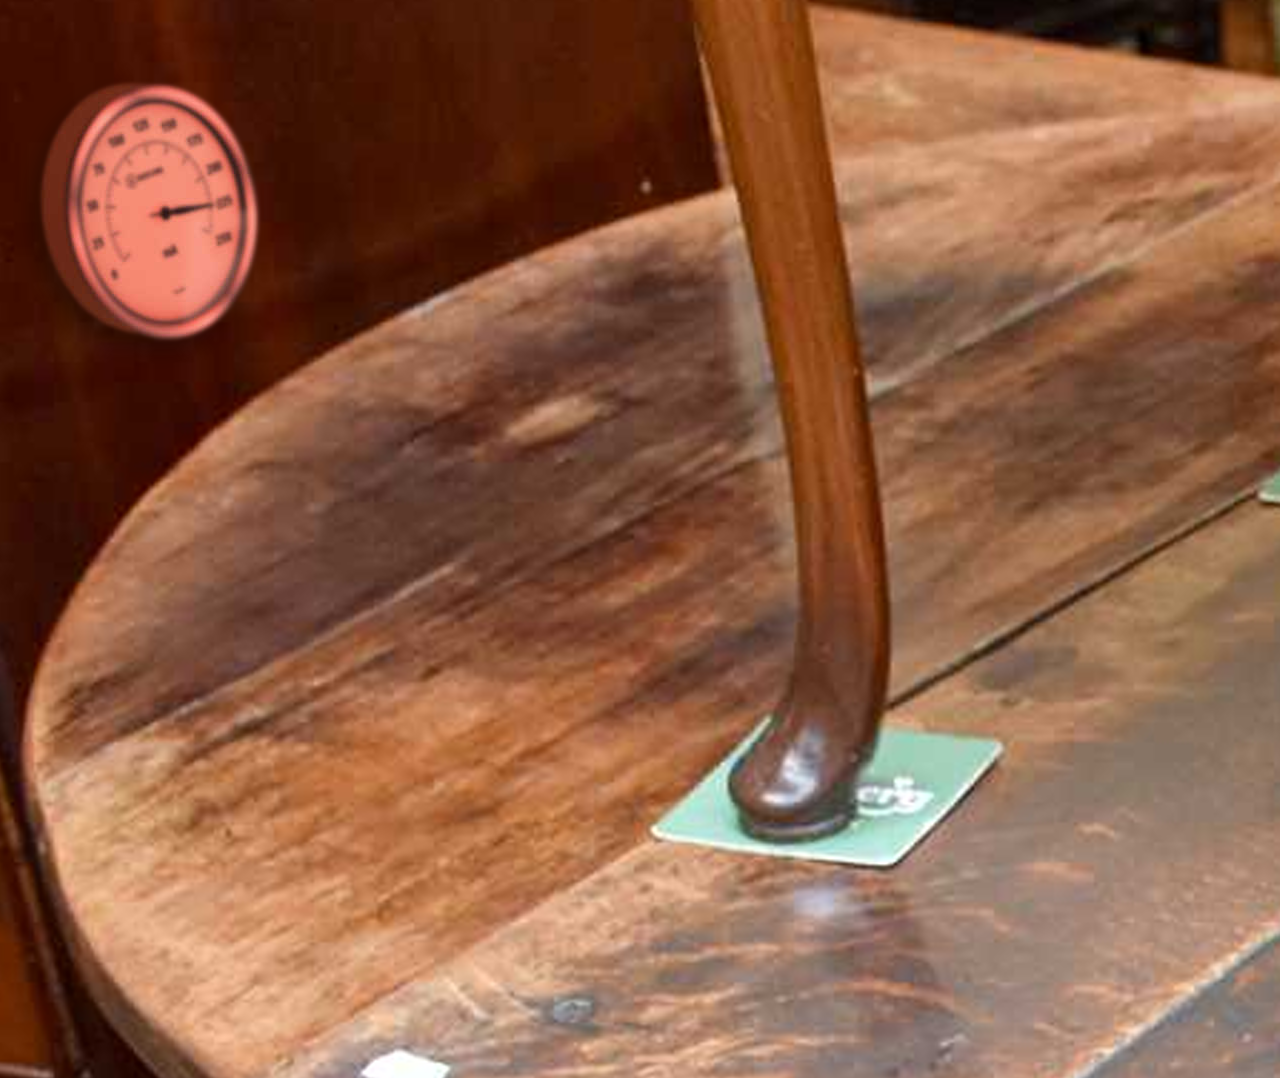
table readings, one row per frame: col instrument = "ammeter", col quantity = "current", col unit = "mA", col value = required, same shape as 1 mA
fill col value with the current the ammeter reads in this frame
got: 225 mA
